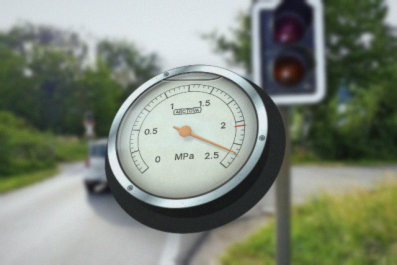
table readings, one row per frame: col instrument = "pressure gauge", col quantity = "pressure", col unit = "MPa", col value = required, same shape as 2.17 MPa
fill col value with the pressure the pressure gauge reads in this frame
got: 2.35 MPa
